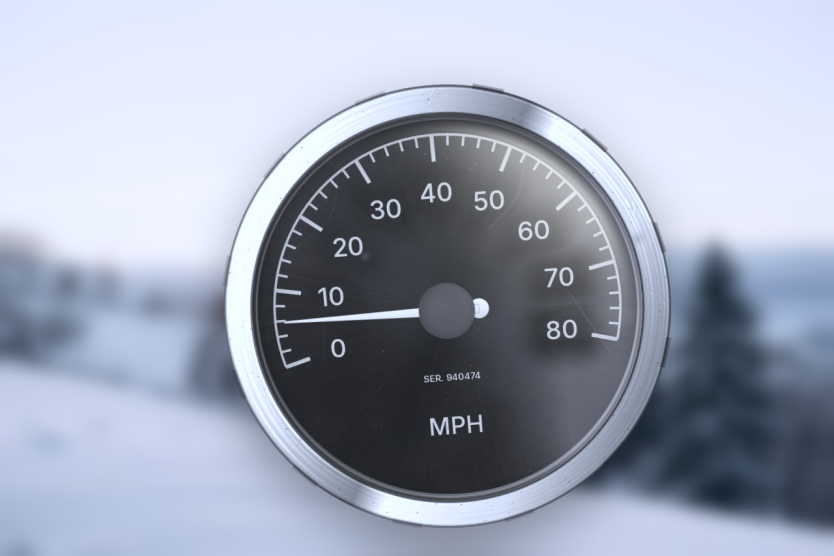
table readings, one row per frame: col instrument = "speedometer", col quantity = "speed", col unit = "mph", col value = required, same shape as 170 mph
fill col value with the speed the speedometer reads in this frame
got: 6 mph
